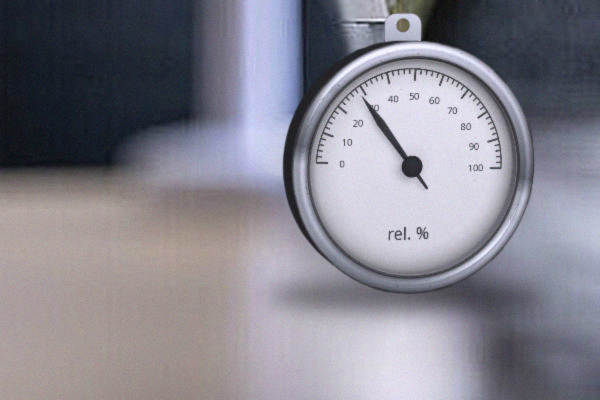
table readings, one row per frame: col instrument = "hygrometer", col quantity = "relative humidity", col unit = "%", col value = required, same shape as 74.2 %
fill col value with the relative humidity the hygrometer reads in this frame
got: 28 %
